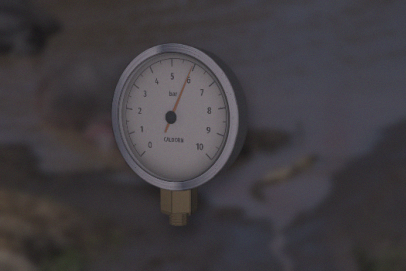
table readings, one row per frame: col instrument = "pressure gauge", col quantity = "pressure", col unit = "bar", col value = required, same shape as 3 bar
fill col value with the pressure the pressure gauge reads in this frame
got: 6 bar
